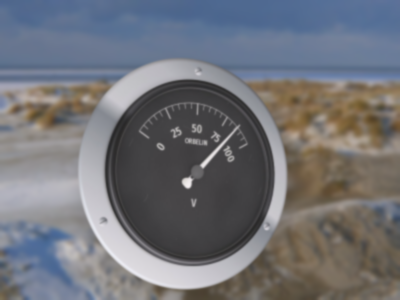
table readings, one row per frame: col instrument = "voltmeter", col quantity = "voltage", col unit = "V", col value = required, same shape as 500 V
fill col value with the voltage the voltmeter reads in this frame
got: 85 V
